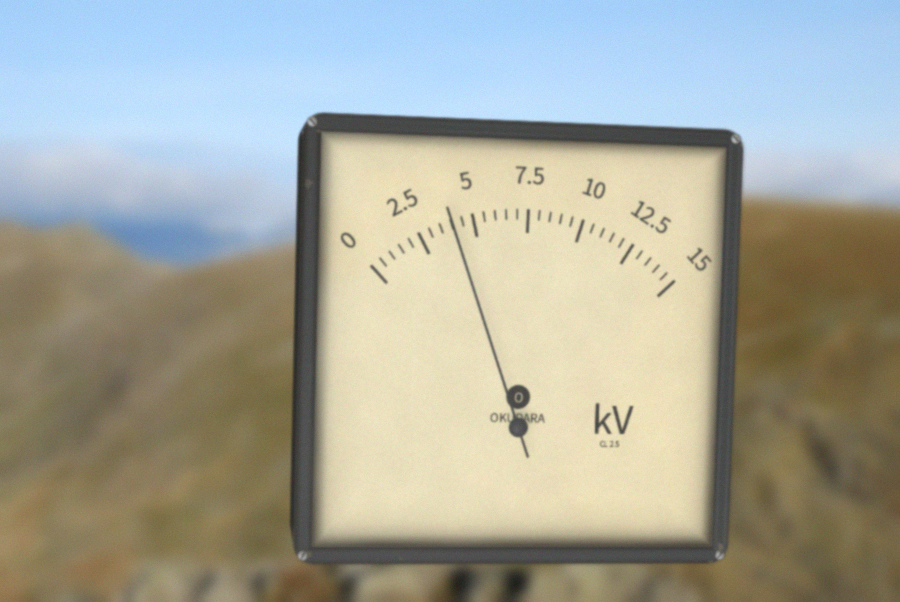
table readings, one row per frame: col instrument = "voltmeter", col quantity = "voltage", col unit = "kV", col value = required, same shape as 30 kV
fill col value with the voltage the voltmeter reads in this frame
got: 4 kV
